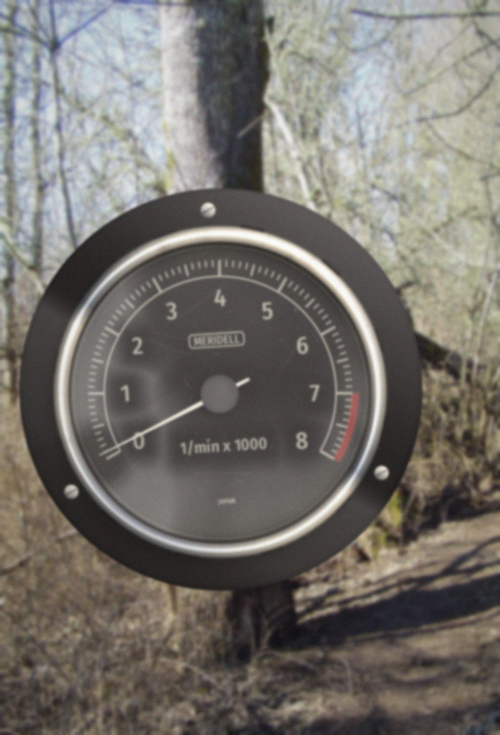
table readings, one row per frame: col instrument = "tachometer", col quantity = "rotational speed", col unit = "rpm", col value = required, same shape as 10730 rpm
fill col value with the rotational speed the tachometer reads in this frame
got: 100 rpm
